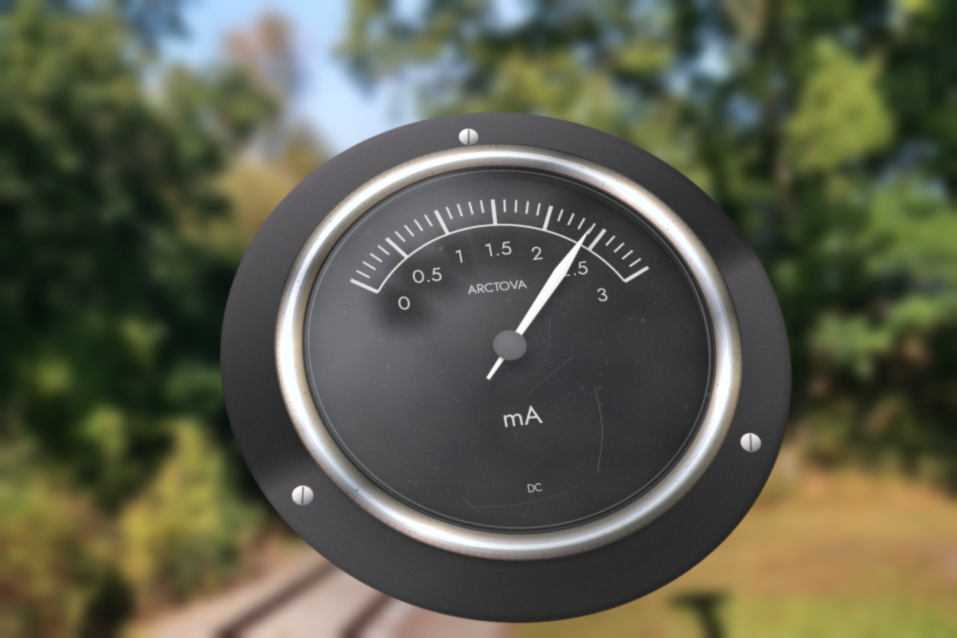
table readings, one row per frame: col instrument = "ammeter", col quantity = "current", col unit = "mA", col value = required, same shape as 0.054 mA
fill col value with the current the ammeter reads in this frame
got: 2.4 mA
